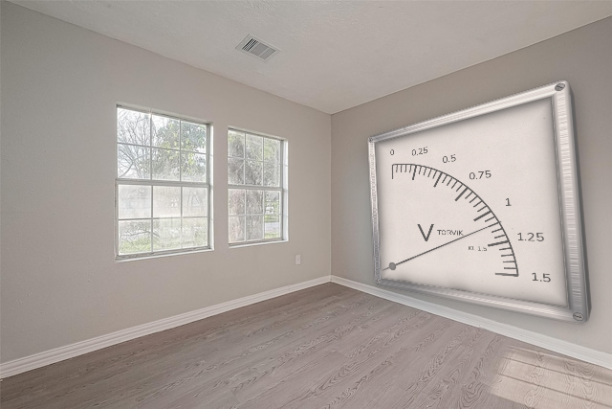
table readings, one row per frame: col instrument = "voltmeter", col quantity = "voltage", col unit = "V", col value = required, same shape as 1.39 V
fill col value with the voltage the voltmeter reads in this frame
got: 1.1 V
